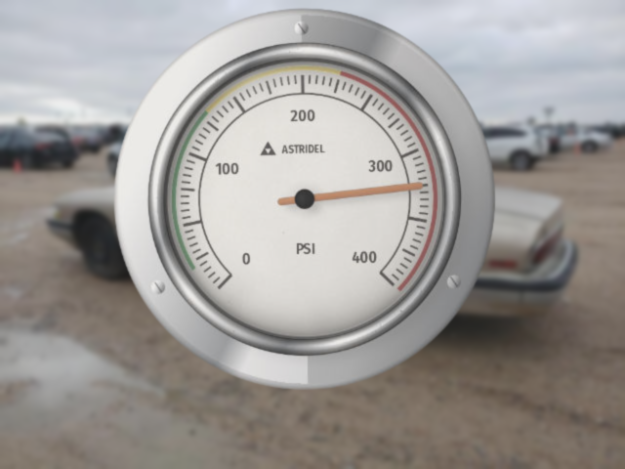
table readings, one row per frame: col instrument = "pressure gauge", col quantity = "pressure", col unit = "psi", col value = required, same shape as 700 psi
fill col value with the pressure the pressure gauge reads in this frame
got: 325 psi
